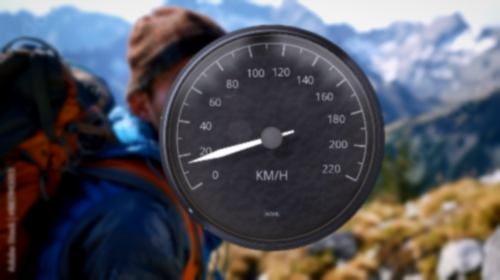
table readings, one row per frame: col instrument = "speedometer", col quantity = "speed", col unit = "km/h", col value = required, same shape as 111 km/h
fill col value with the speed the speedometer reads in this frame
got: 15 km/h
